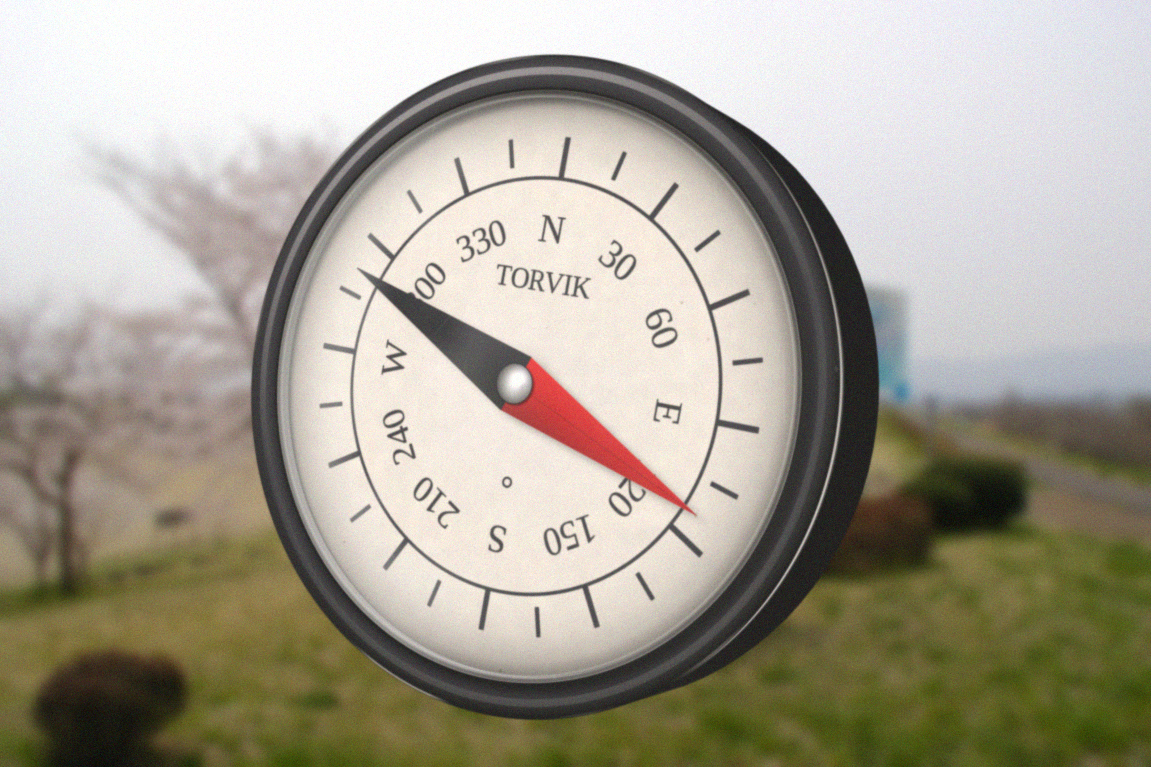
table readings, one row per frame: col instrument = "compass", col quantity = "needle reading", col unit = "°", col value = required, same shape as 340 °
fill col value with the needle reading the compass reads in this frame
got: 112.5 °
